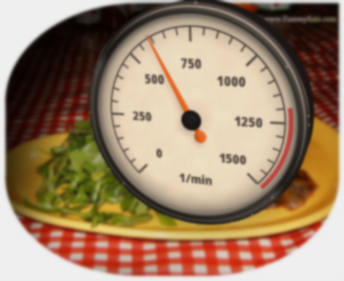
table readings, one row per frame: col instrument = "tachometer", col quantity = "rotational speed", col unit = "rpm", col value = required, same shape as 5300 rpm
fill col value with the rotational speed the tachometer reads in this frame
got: 600 rpm
